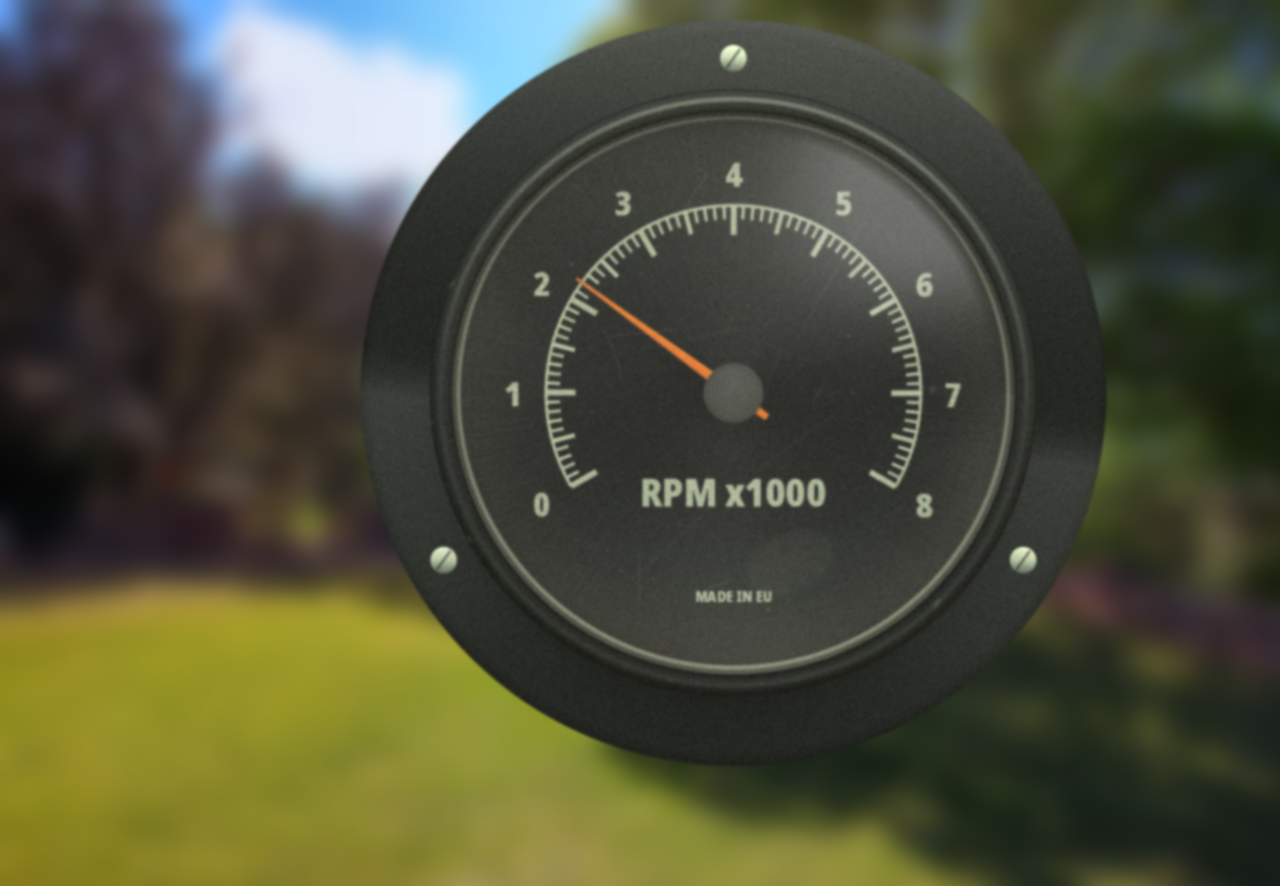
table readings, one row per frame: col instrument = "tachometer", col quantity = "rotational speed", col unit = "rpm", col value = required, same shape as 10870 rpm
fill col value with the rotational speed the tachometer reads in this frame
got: 2200 rpm
